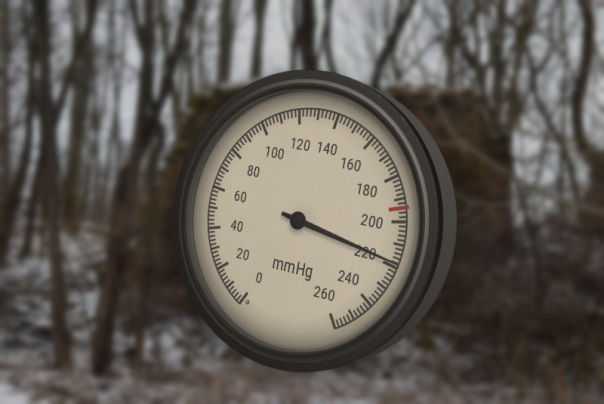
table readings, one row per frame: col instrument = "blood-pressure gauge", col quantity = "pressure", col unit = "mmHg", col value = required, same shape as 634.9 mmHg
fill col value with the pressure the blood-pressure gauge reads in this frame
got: 218 mmHg
